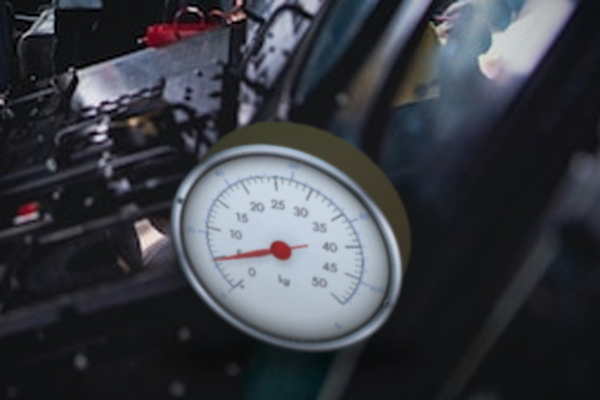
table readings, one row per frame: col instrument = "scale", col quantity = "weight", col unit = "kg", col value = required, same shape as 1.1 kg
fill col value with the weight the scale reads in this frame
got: 5 kg
